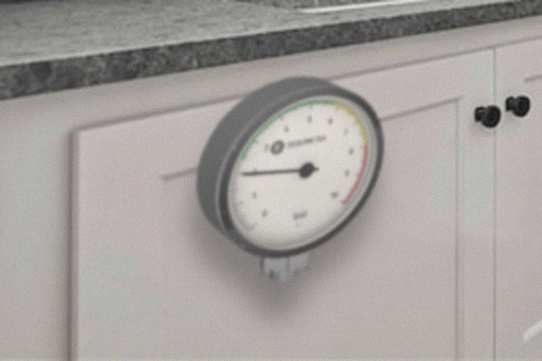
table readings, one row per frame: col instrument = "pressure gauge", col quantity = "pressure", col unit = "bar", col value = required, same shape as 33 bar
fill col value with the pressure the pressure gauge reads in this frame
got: 2 bar
